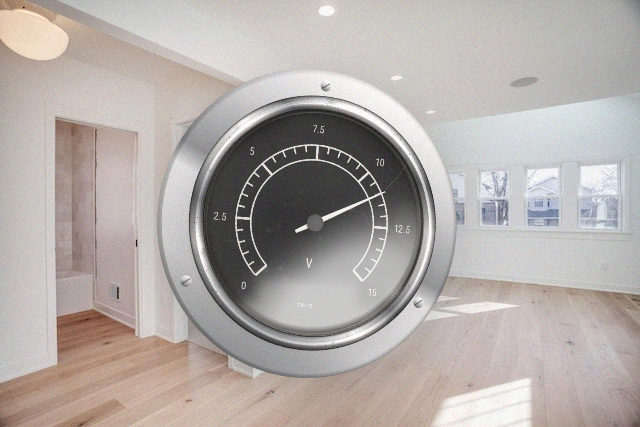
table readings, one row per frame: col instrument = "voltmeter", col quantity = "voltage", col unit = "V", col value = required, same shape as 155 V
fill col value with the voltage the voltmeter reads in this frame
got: 11 V
